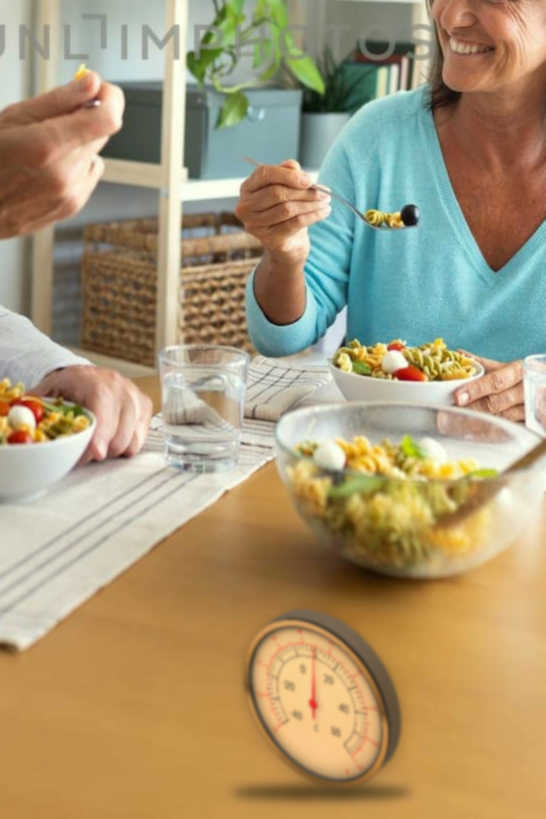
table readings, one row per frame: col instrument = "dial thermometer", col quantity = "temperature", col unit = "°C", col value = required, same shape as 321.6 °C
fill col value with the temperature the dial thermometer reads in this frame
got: 10 °C
